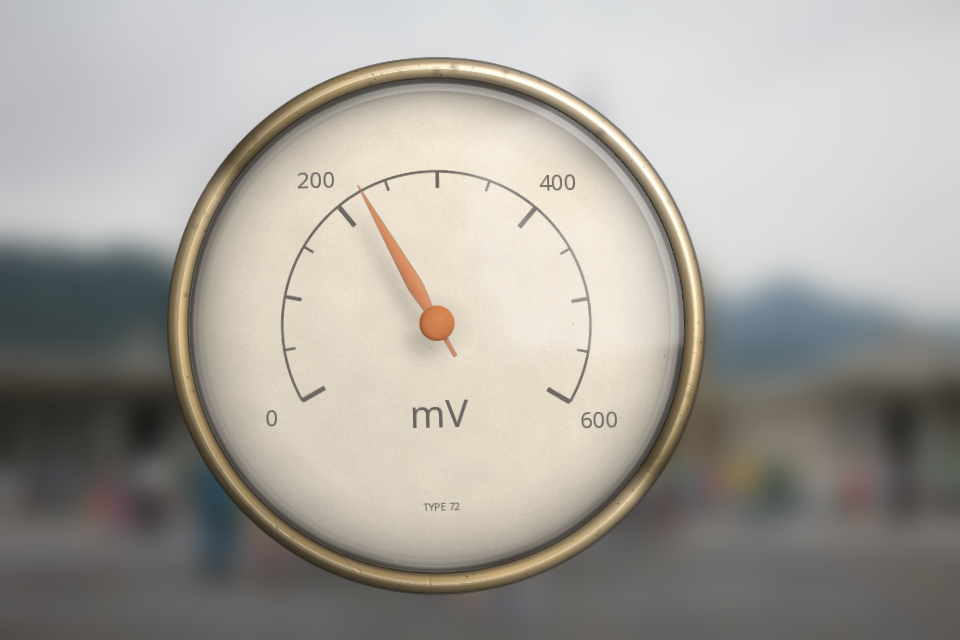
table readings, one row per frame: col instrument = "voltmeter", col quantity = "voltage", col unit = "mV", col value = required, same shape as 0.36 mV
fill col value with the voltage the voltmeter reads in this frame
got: 225 mV
